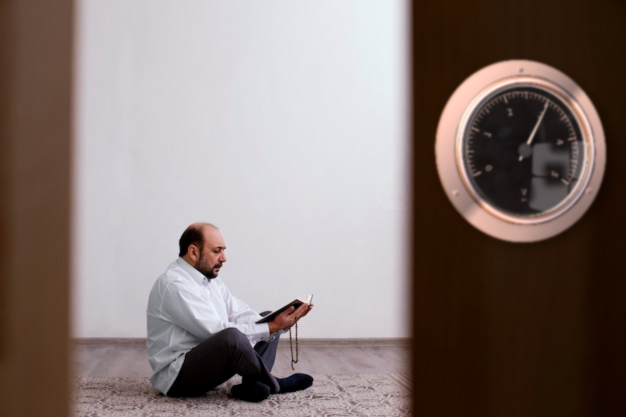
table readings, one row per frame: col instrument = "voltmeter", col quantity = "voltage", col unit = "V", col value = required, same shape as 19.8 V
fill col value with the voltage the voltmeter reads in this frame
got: 3 V
